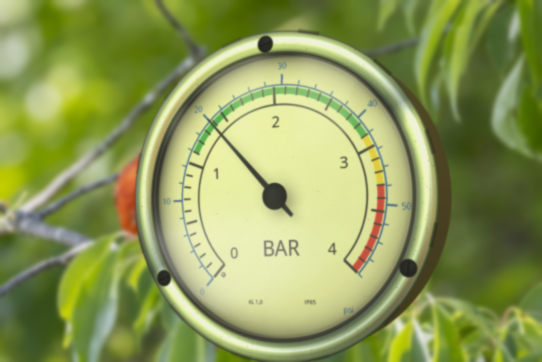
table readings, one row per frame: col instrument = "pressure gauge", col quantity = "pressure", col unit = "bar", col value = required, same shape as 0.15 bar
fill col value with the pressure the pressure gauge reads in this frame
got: 1.4 bar
